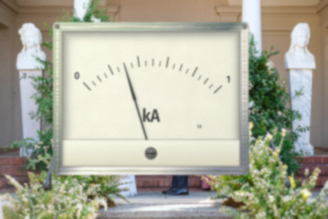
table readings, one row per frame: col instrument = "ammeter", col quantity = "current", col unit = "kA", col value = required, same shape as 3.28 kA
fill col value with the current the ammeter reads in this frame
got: 0.3 kA
